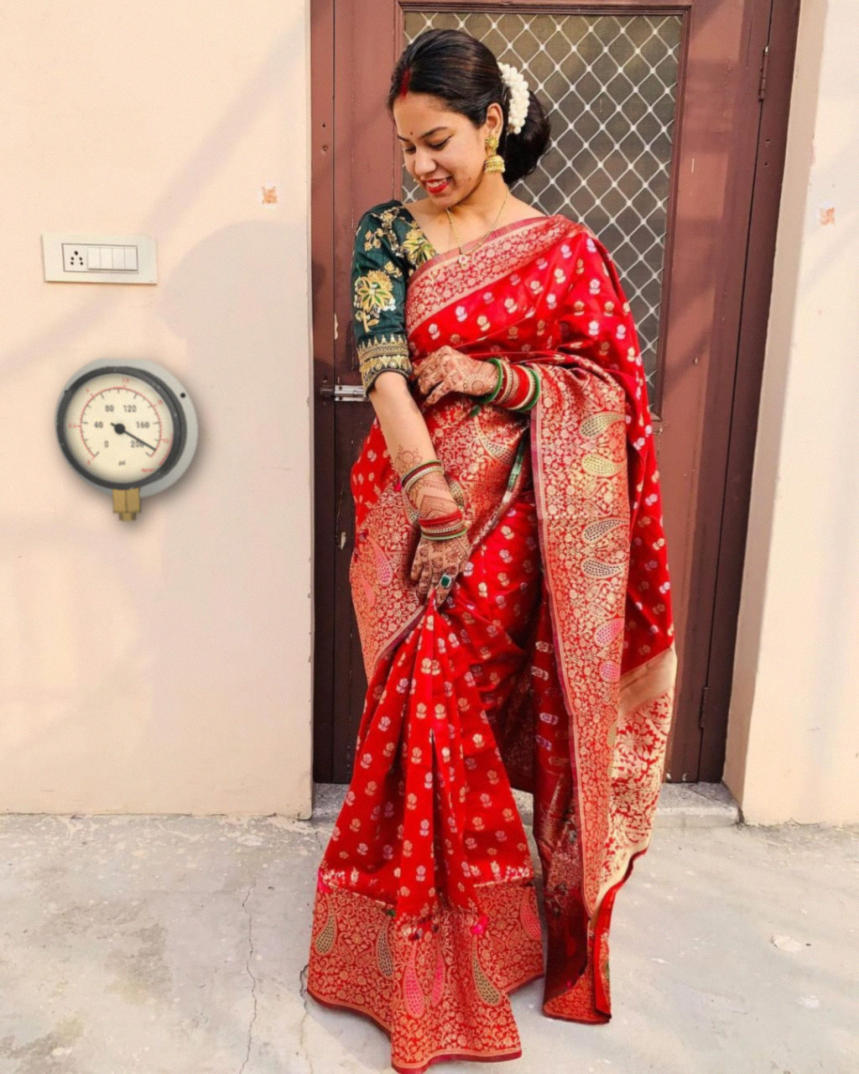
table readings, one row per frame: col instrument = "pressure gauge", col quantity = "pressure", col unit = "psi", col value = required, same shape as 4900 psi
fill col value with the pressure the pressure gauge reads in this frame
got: 190 psi
